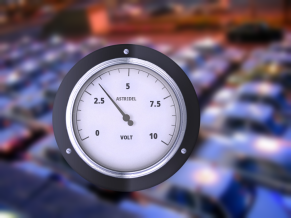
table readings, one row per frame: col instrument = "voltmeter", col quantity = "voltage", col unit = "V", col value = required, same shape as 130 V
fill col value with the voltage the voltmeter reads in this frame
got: 3.25 V
